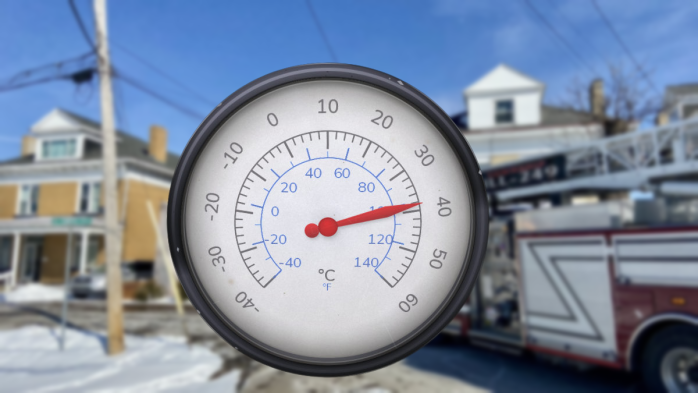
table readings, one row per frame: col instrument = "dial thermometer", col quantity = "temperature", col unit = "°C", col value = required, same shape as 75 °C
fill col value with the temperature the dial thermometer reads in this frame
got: 38 °C
